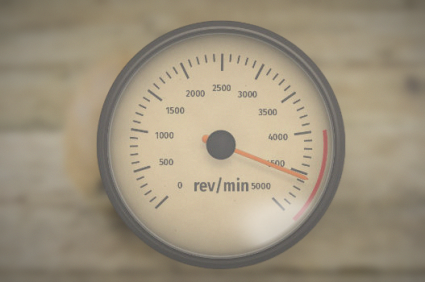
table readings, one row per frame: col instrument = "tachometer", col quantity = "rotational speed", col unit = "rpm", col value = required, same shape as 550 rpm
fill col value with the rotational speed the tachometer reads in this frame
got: 4550 rpm
